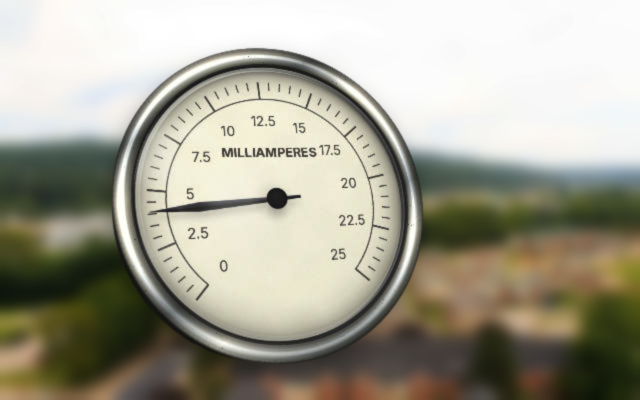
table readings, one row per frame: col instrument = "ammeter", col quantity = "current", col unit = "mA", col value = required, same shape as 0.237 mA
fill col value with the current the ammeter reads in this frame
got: 4 mA
